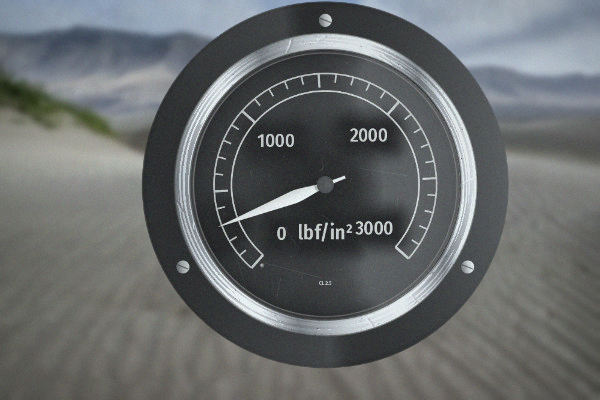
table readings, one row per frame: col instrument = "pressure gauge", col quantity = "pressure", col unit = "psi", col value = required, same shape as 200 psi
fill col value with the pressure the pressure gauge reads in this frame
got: 300 psi
